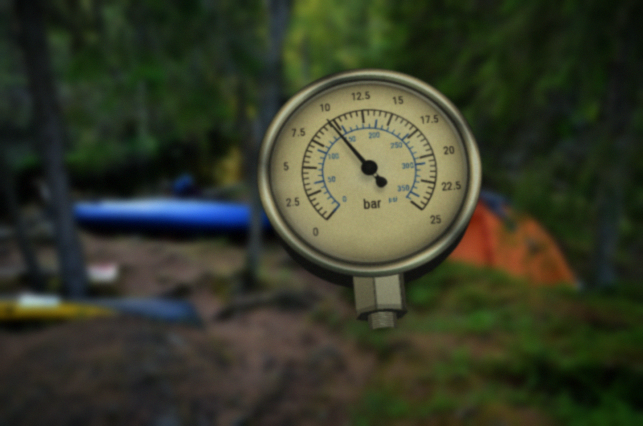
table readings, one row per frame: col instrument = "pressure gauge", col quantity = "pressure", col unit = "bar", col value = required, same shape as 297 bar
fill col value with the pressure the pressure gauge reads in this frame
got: 9.5 bar
